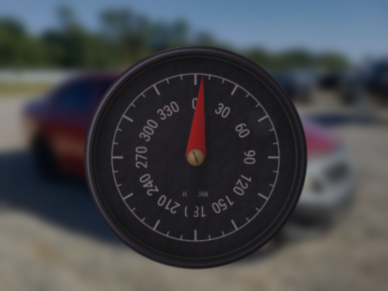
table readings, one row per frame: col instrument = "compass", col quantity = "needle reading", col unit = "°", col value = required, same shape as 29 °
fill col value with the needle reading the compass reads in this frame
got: 5 °
